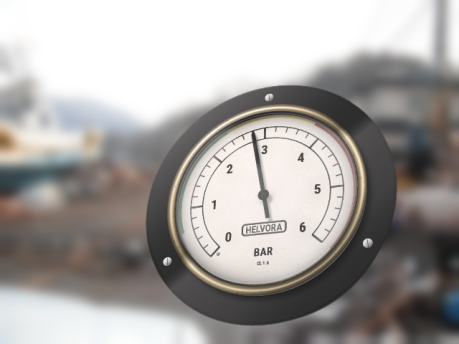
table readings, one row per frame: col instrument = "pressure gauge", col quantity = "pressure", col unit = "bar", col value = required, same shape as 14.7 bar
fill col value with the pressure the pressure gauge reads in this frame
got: 2.8 bar
